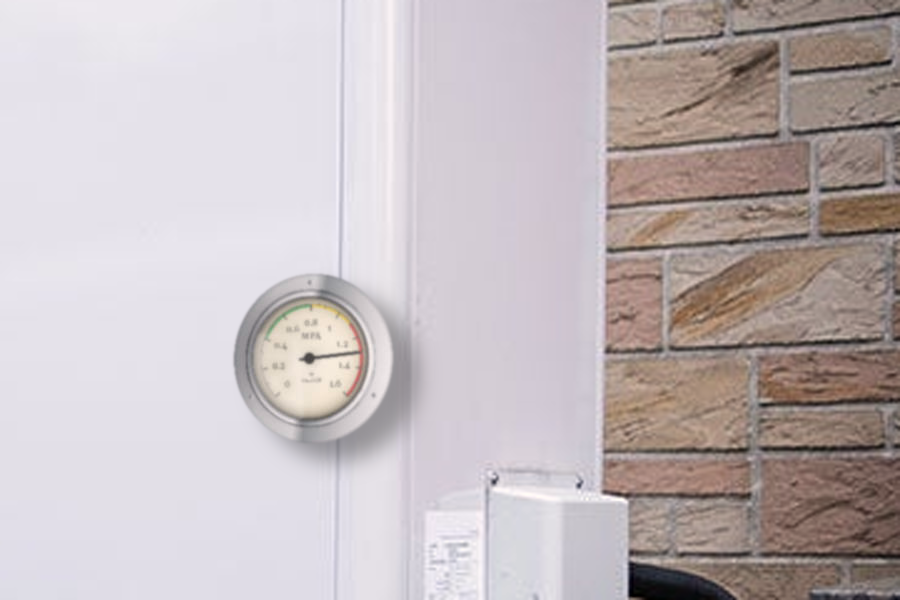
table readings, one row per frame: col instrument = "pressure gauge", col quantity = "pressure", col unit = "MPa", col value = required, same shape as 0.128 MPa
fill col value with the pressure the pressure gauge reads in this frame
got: 1.3 MPa
